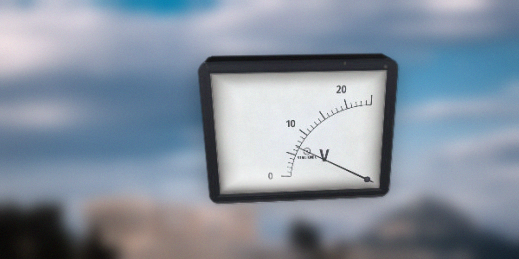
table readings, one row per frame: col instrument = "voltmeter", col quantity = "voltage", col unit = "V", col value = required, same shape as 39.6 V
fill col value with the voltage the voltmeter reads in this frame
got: 7 V
